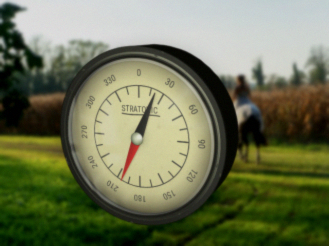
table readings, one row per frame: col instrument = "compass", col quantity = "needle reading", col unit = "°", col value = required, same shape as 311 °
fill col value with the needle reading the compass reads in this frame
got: 202.5 °
